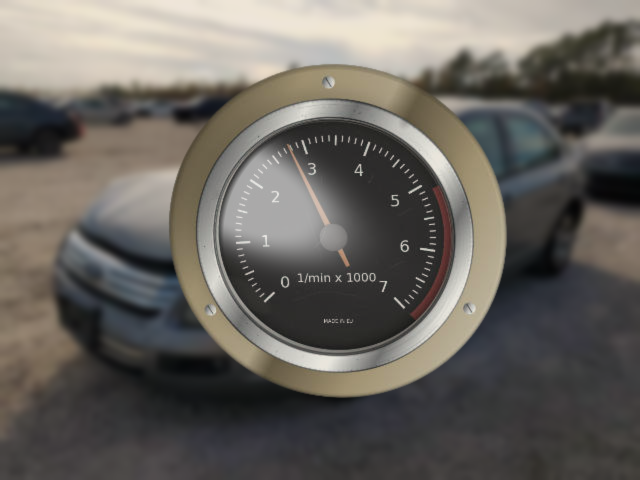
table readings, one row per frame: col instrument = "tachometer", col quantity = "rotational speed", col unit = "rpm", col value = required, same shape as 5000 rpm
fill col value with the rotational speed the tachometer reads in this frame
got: 2800 rpm
